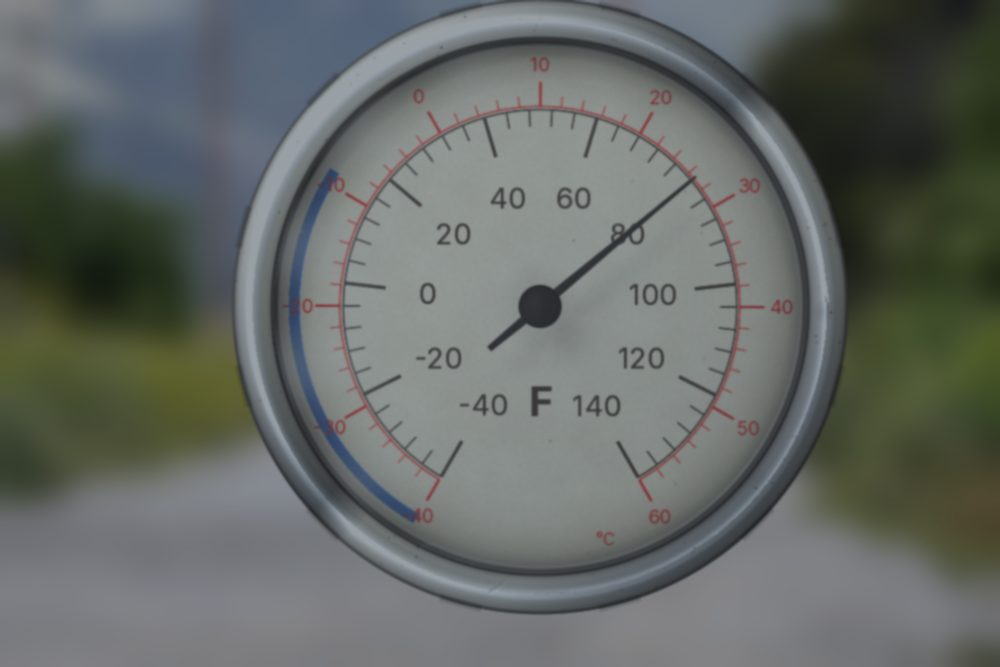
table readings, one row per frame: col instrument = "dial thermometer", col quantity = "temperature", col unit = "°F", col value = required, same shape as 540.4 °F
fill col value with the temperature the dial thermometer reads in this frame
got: 80 °F
